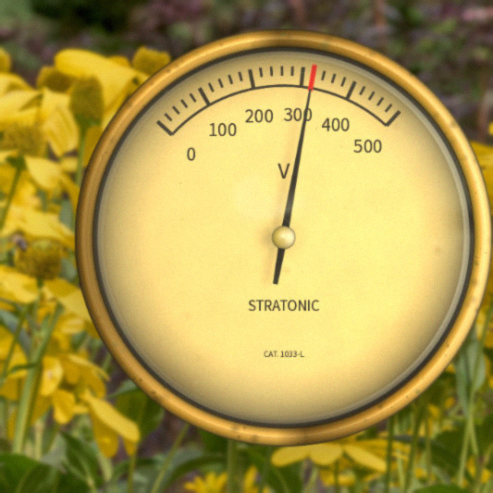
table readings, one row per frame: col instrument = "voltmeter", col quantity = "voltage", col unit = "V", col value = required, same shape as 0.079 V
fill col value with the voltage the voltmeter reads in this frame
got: 320 V
